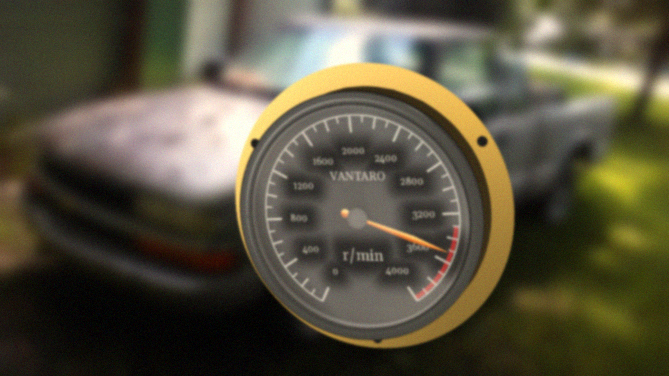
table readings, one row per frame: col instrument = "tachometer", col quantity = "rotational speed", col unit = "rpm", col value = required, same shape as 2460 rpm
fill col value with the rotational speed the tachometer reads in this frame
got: 3500 rpm
